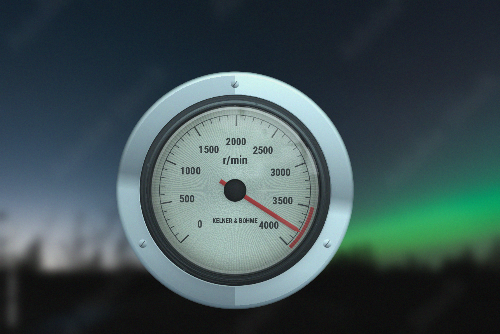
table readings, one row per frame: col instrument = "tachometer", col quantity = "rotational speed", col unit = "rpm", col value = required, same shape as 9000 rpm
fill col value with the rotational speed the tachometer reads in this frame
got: 3800 rpm
